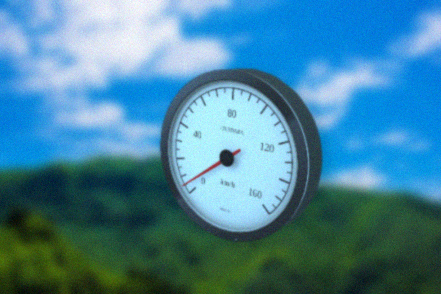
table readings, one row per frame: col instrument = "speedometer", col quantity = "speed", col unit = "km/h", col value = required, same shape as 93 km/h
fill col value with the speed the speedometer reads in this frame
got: 5 km/h
